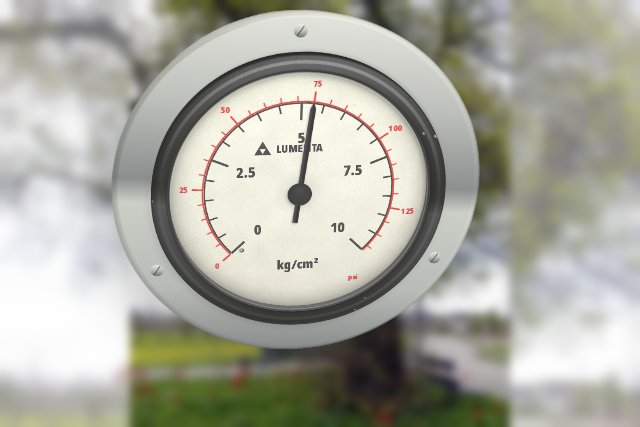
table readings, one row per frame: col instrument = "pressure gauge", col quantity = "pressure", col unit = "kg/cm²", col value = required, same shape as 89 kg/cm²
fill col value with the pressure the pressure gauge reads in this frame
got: 5.25 kg/cm²
